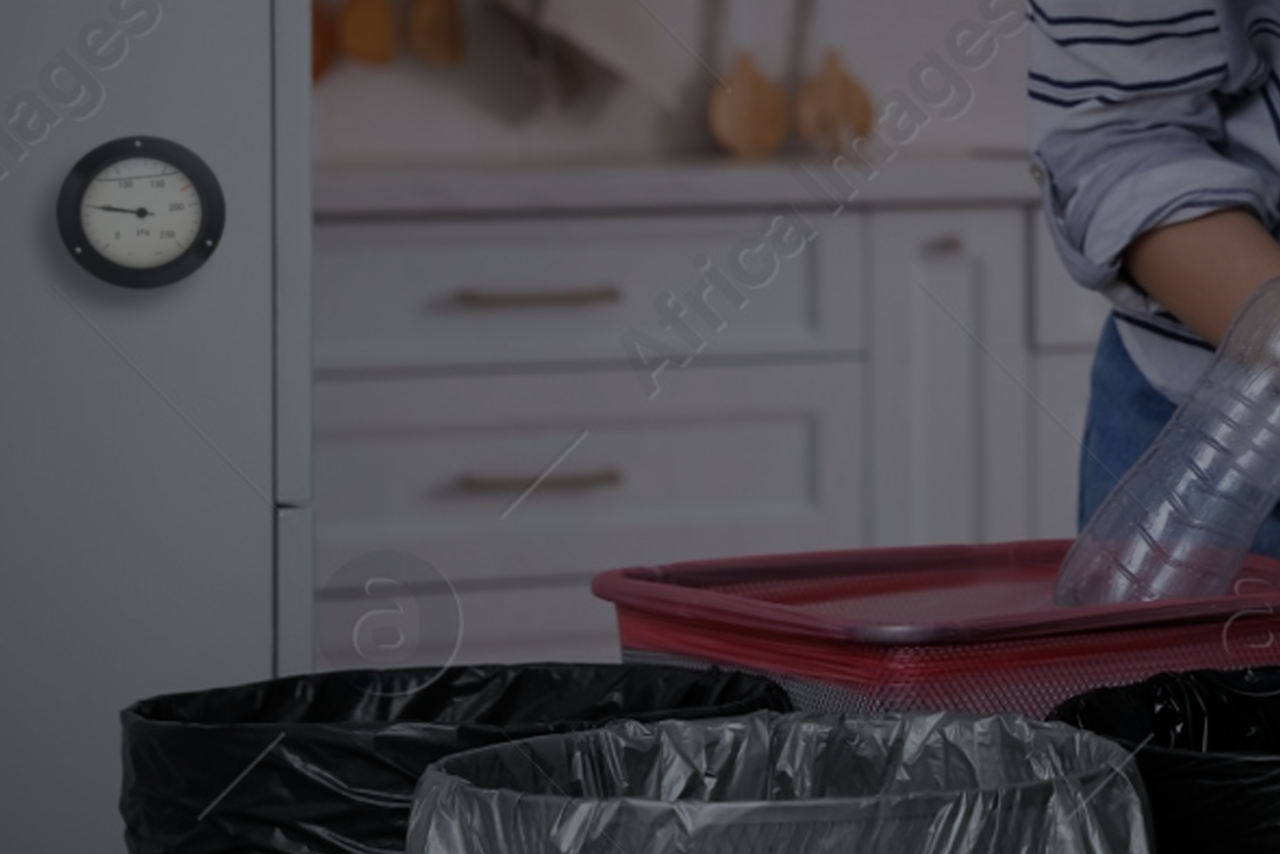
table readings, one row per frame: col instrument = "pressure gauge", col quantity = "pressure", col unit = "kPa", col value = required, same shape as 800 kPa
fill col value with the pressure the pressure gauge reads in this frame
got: 50 kPa
